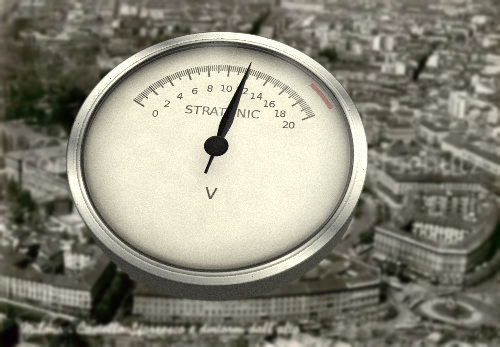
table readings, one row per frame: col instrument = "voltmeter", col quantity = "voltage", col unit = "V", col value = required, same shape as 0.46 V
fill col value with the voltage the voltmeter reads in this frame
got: 12 V
